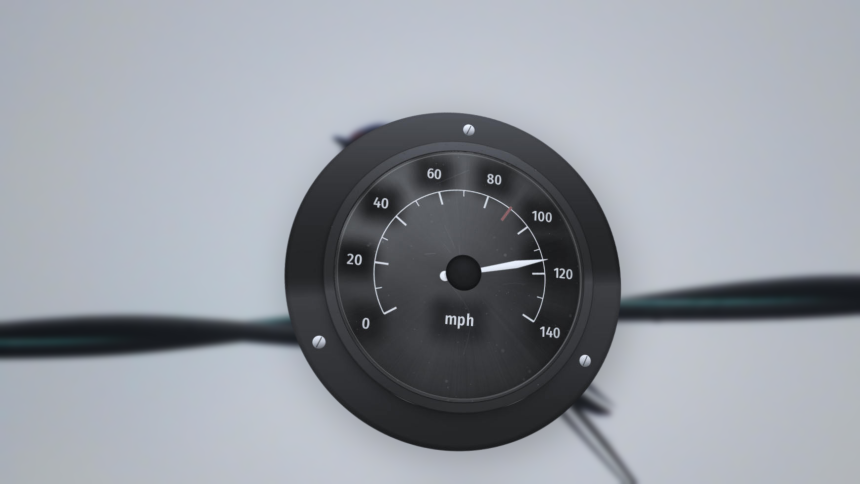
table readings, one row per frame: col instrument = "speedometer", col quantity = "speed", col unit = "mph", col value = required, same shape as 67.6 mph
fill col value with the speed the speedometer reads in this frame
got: 115 mph
